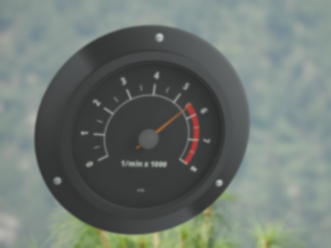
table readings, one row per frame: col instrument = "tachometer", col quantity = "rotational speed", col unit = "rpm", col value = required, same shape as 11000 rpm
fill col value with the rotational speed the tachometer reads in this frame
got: 5500 rpm
